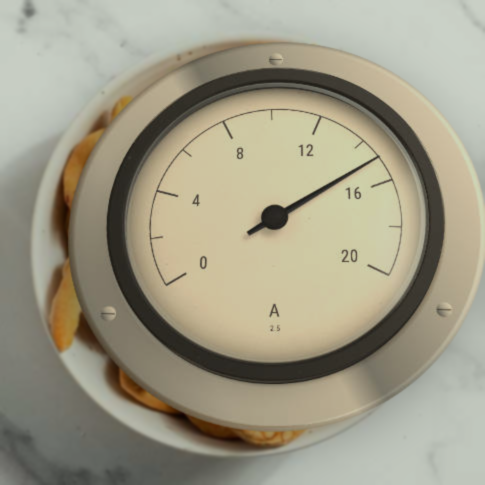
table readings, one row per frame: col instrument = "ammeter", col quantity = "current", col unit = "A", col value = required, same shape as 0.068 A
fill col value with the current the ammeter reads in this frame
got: 15 A
